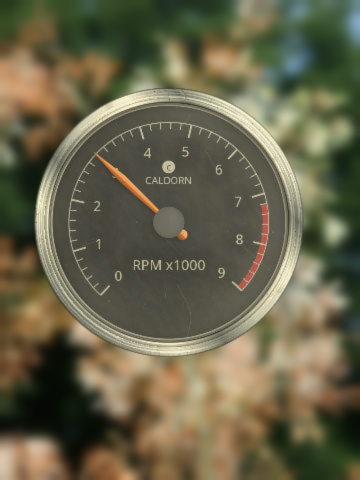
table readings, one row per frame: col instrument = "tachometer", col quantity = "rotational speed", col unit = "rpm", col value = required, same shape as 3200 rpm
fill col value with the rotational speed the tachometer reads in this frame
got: 3000 rpm
